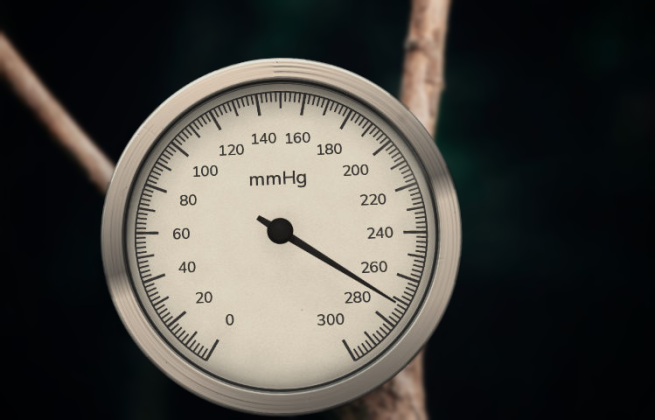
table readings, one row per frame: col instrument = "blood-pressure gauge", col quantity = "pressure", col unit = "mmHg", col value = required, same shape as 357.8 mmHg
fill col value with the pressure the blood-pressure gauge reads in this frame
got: 272 mmHg
